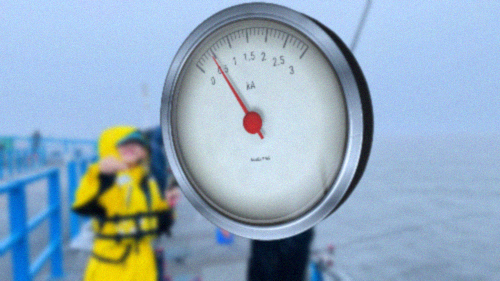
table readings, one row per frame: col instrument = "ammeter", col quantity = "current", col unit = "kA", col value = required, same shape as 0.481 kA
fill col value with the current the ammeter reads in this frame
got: 0.5 kA
